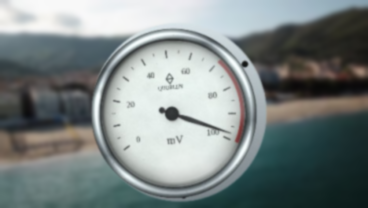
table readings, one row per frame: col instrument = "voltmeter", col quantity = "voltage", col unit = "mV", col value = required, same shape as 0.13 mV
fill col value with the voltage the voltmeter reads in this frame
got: 97.5 mV
